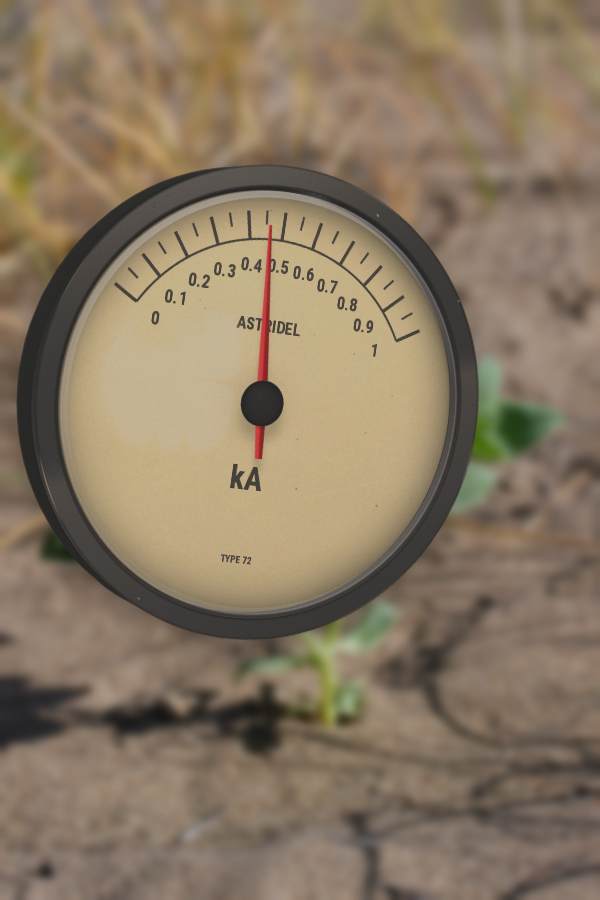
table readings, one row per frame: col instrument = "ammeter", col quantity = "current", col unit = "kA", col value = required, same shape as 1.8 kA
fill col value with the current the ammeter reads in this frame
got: 0.45 kA
